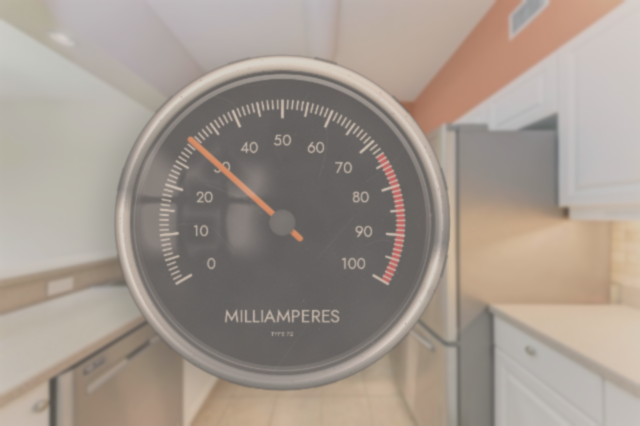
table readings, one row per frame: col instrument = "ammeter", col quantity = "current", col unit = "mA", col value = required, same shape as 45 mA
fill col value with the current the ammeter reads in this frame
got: 30 mA
